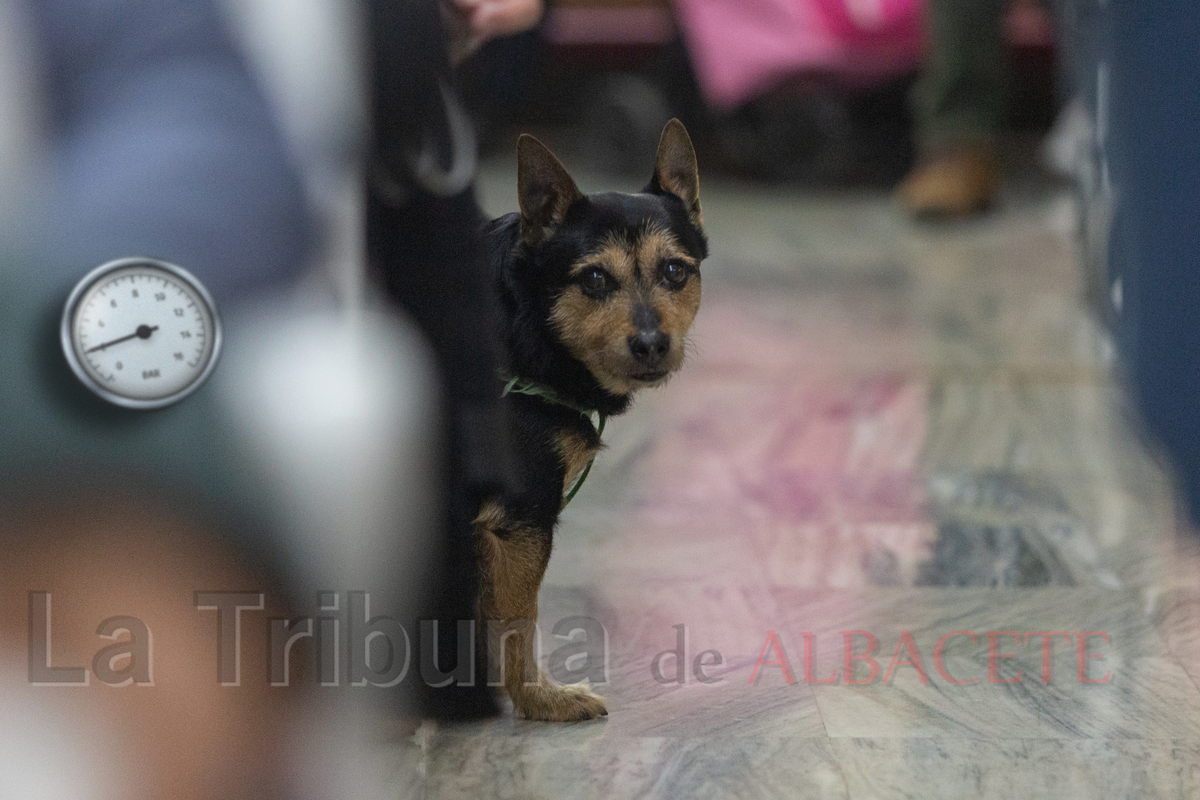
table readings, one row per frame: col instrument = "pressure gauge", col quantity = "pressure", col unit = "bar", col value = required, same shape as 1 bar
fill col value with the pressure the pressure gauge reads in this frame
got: 2 bar
